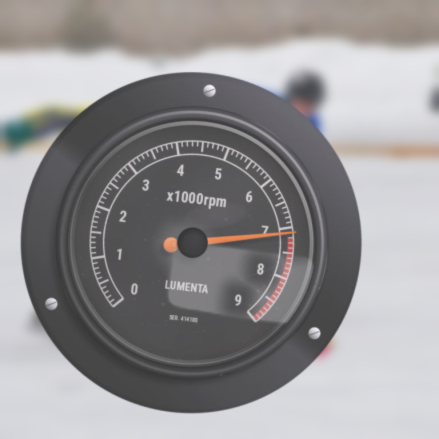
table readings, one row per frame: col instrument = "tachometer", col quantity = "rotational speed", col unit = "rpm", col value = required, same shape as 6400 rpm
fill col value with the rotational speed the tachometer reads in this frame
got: 7100 rpm
